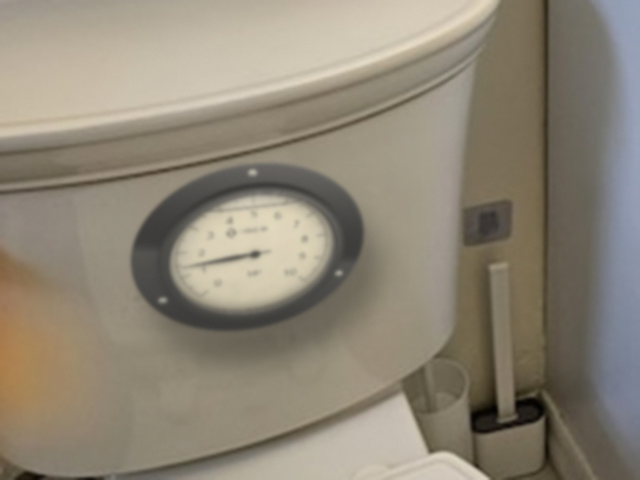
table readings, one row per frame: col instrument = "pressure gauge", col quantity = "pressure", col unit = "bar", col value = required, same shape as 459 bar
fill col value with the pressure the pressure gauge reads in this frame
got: 1.5 bar
